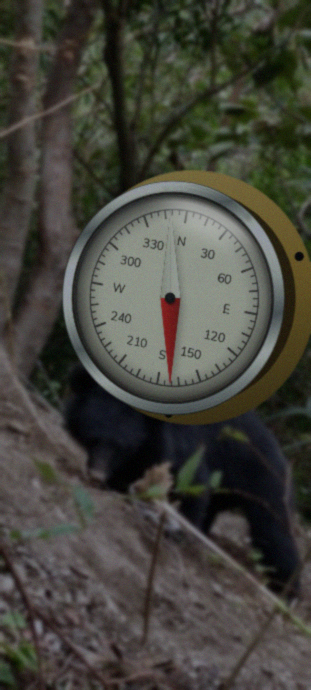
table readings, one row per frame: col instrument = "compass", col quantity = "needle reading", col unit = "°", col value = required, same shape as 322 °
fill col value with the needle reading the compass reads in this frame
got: 170 °
